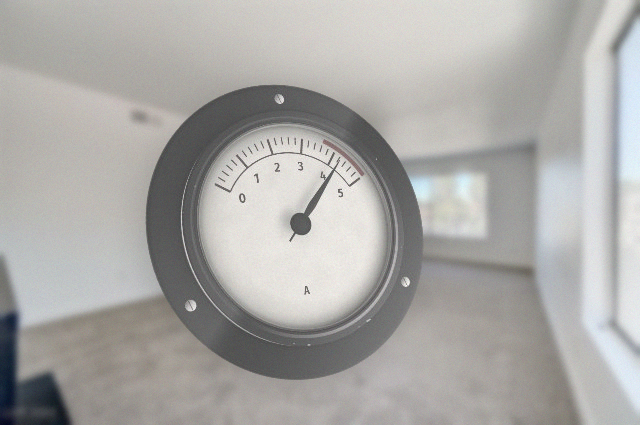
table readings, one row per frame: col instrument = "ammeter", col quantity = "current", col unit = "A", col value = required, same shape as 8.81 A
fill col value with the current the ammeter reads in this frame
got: 4.2 A
